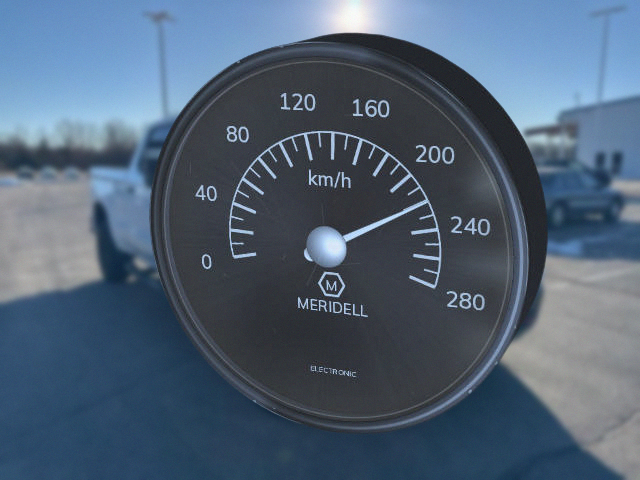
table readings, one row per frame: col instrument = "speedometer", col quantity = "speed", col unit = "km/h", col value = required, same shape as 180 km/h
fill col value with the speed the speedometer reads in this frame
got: 220 km/h
